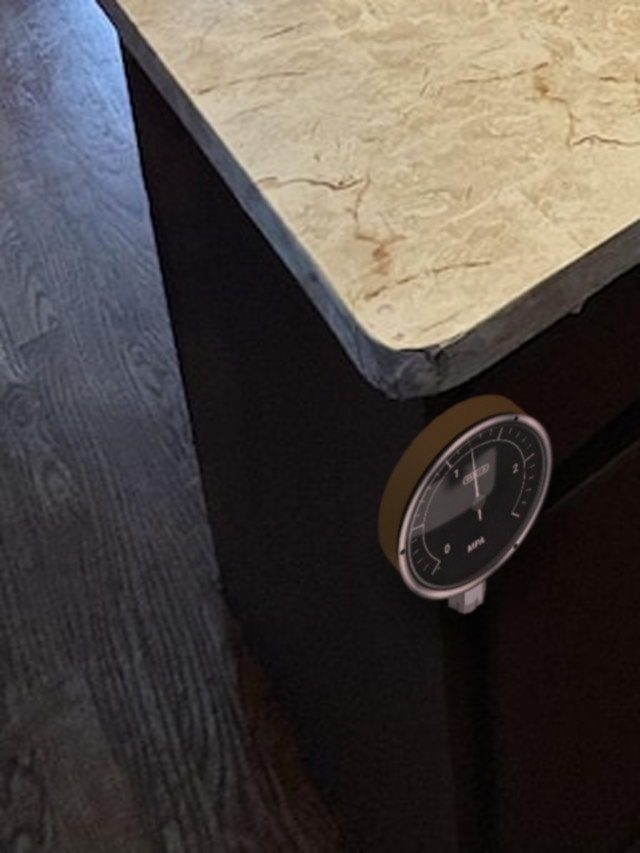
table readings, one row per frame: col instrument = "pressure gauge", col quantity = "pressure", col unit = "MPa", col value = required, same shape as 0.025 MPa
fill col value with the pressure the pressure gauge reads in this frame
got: 1.2 MPa
